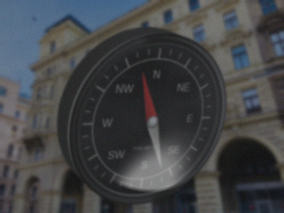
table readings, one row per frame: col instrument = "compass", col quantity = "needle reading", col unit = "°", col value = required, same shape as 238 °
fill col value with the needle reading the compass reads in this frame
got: 340 °
